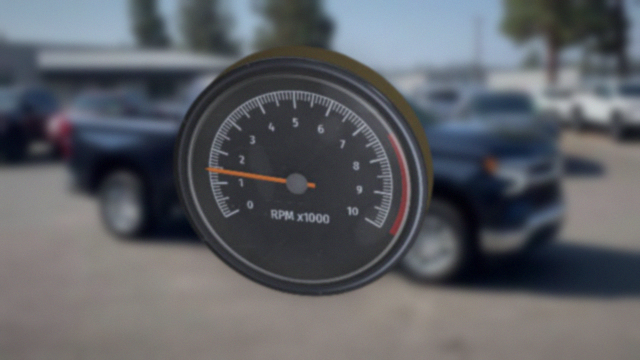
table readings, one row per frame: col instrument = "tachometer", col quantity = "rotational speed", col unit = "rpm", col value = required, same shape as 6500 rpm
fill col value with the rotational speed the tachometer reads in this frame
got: 1500 rpm
